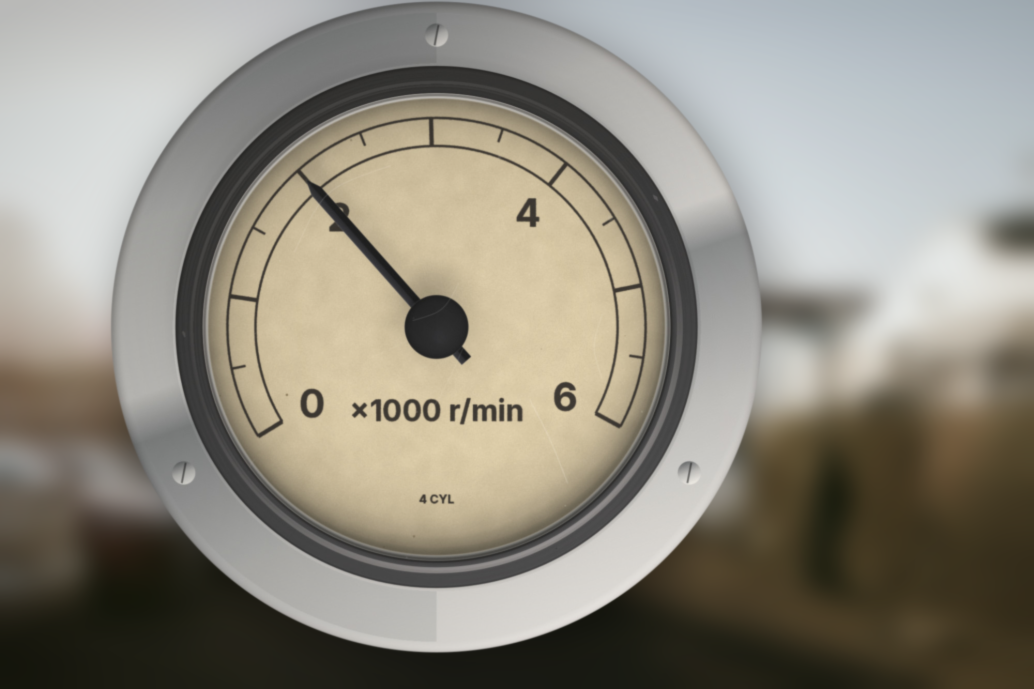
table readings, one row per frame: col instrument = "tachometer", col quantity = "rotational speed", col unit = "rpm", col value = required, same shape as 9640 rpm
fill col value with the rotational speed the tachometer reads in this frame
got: 2000 rpm
